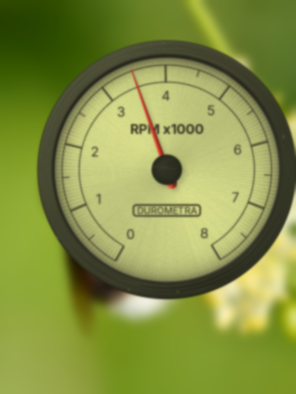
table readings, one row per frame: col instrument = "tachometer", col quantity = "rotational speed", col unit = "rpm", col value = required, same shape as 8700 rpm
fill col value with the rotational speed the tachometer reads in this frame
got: 3500 rpm
